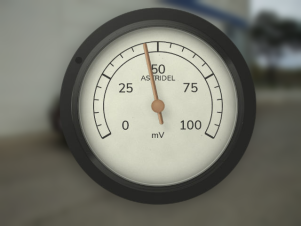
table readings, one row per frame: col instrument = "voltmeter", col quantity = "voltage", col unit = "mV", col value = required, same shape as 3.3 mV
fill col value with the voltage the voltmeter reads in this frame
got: 45 mV
